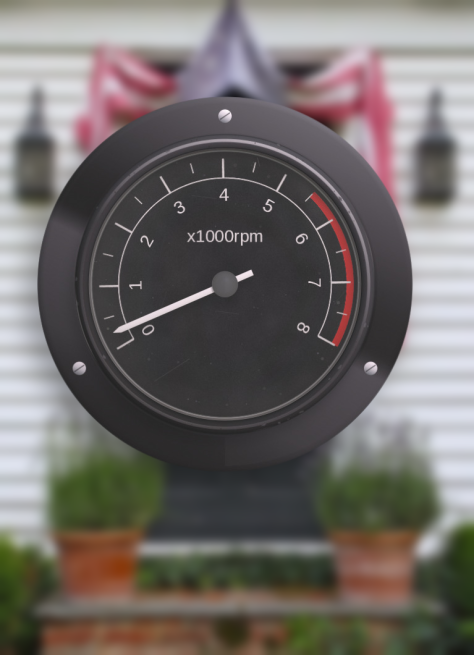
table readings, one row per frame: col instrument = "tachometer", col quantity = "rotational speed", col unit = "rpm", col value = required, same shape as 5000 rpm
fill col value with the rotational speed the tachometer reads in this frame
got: 250 rpm
